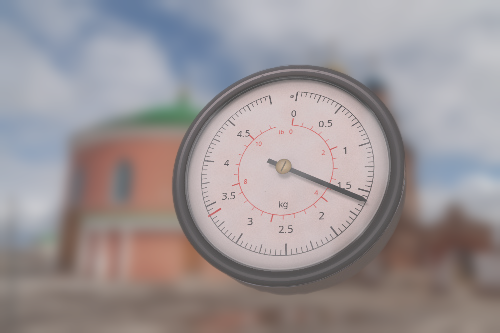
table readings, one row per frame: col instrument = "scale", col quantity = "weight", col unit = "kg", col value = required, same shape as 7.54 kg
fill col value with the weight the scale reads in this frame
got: 1.6 kg
